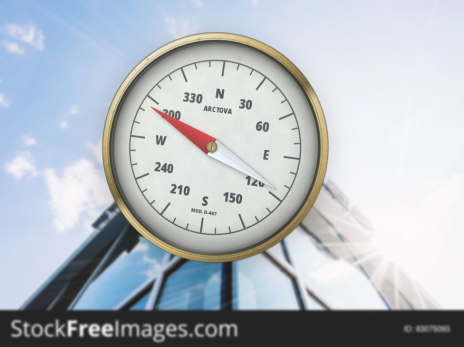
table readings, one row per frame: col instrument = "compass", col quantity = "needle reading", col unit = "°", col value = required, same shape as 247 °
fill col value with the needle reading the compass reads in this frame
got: 295 °
